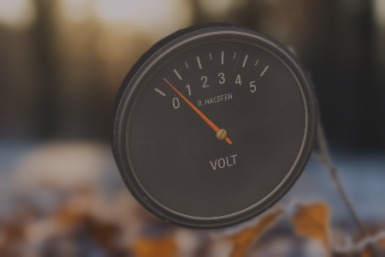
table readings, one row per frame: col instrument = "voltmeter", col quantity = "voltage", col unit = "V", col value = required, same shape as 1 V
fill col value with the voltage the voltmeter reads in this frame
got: 0.5 V
